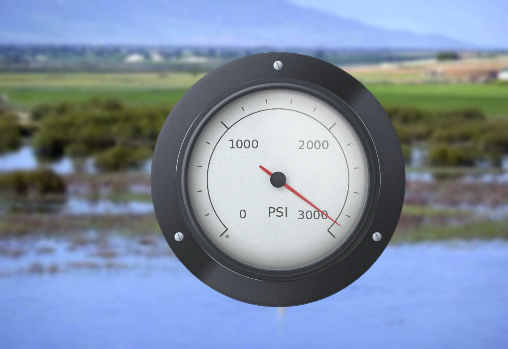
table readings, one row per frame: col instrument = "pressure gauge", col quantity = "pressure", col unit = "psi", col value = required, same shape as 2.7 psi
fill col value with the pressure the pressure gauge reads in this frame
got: 2900 psi
